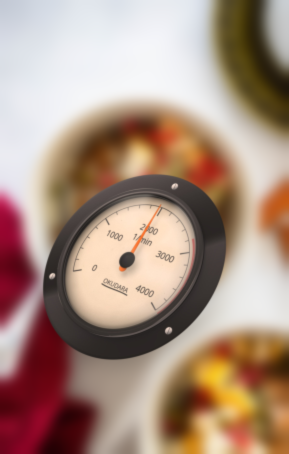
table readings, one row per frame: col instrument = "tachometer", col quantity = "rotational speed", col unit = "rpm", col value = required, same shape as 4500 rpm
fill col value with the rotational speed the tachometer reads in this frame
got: 2000 rpm
